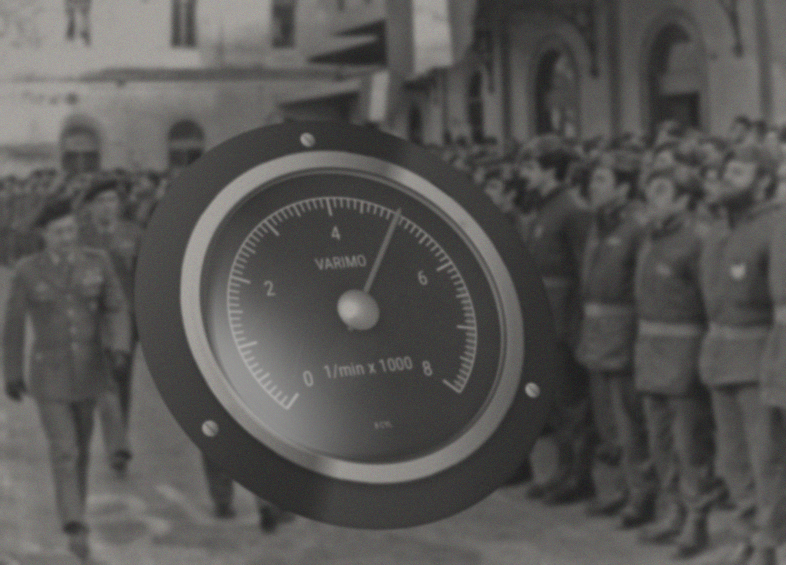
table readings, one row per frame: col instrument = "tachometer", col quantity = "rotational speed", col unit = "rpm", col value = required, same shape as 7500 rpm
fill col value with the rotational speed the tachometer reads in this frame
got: 5000 rpm
